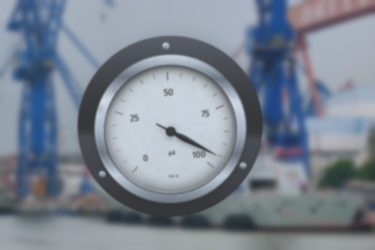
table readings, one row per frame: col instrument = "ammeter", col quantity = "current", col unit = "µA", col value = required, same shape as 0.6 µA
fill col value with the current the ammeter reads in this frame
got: 95 µA
